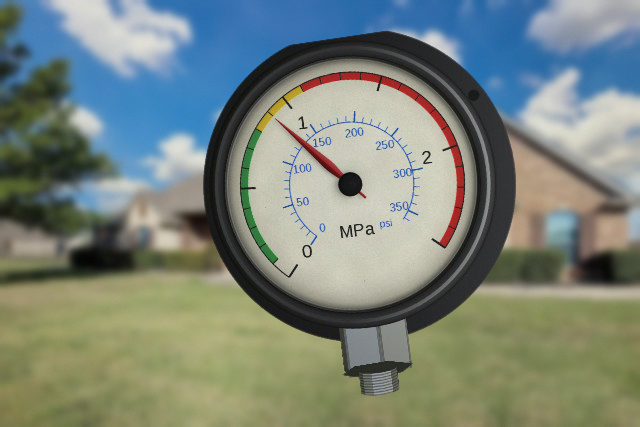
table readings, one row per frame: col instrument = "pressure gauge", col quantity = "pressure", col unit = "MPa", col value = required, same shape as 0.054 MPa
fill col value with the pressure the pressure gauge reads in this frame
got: 0.9 MPa
